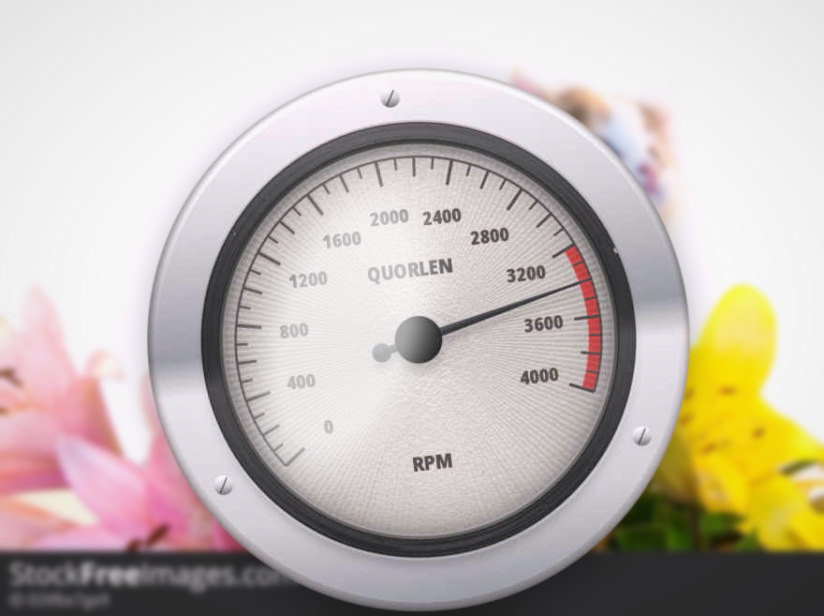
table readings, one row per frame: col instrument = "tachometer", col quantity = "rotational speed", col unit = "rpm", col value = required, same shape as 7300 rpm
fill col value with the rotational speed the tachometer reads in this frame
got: 3400 rpm
